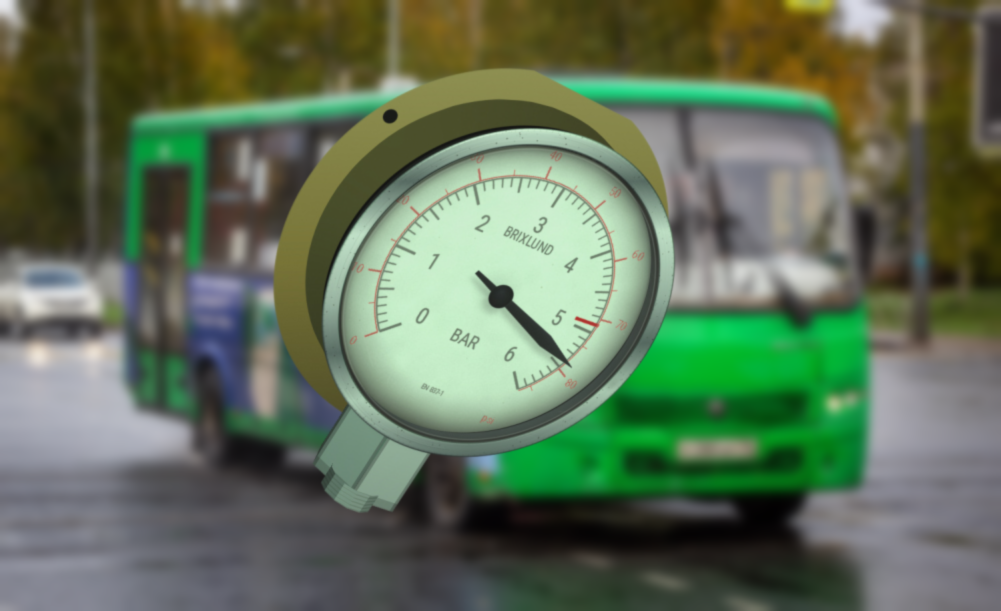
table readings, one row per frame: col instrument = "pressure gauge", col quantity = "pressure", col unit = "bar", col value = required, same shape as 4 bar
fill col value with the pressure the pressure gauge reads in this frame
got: 5.4 bar
